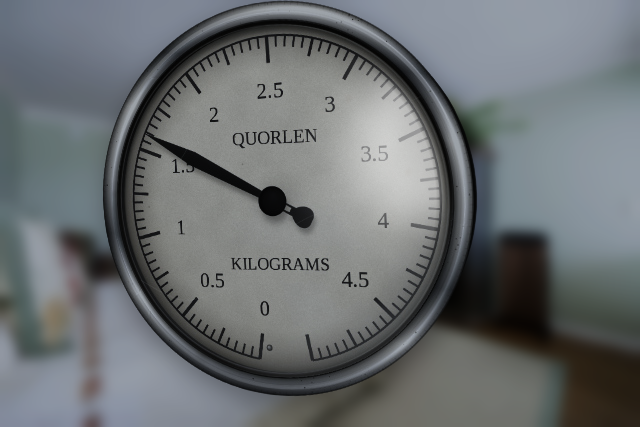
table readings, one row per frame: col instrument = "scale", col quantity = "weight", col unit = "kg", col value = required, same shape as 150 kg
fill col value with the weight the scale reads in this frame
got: 1.6 kg
